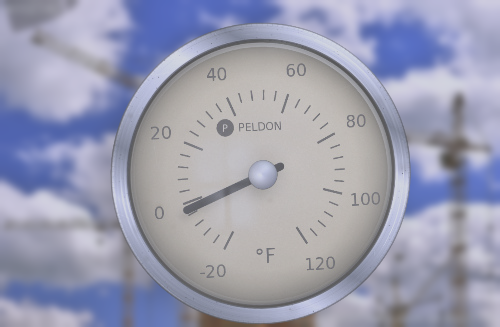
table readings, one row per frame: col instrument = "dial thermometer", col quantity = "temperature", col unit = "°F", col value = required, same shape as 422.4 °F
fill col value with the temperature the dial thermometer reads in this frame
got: -2 °F
